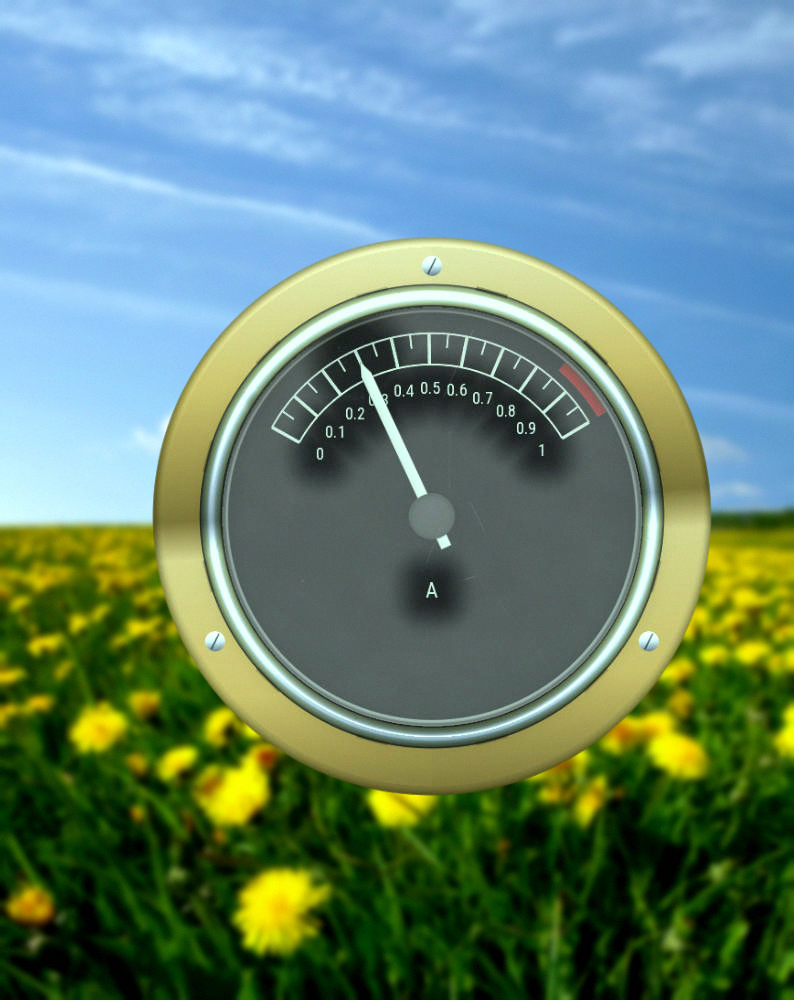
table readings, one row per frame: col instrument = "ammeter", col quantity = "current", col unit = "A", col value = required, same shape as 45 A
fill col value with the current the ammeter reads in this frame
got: 0.3 A
